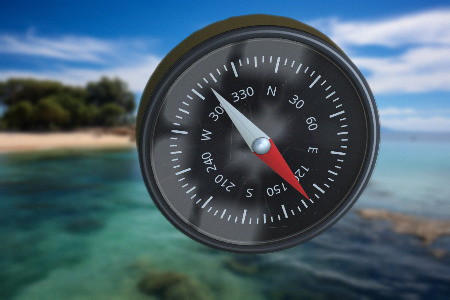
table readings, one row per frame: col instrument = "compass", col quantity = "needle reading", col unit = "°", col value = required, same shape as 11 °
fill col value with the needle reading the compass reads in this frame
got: 130 °
